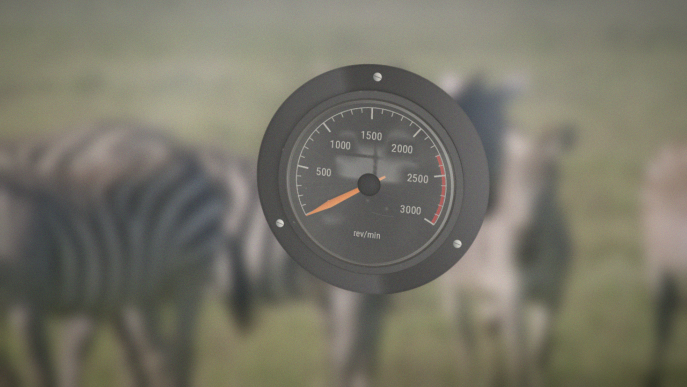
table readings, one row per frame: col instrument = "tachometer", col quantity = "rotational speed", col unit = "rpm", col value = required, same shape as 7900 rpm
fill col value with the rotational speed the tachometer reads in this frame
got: 0 rpm
